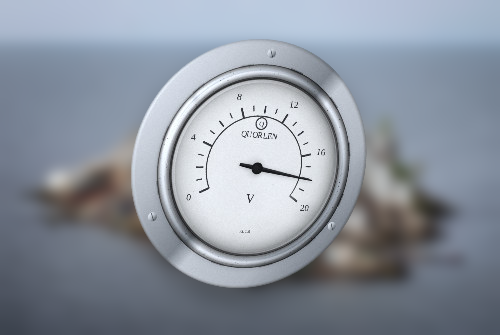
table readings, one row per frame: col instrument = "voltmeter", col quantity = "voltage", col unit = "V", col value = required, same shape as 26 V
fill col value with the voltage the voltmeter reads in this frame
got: 18 V
